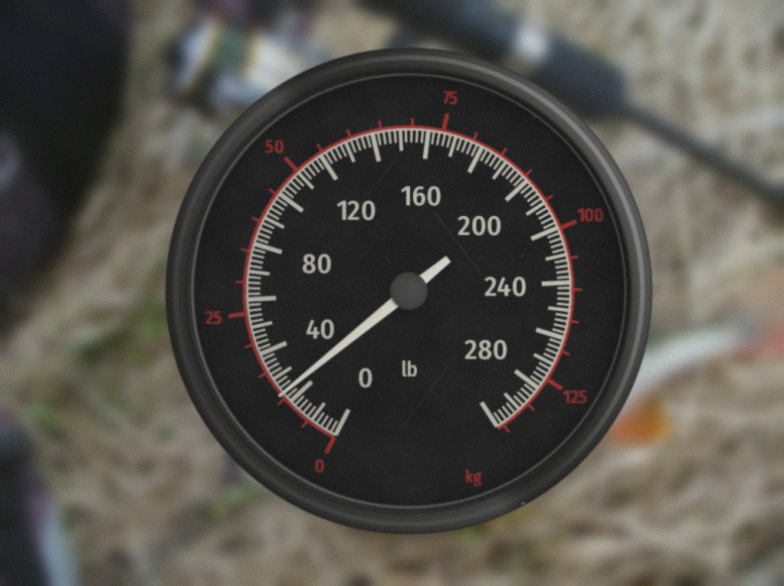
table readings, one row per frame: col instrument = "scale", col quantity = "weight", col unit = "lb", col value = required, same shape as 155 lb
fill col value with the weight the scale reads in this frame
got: 24 lb
